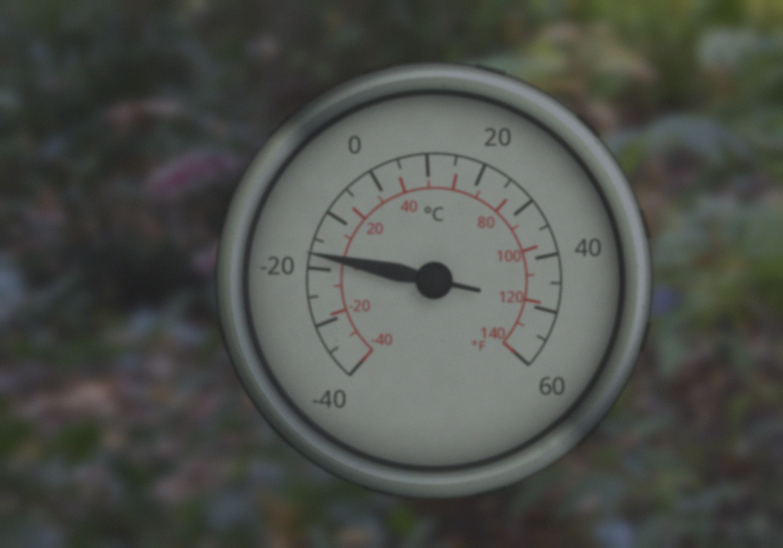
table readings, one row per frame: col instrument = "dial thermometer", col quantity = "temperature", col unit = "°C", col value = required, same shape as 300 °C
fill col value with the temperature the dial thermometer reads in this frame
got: -17.5 °C
